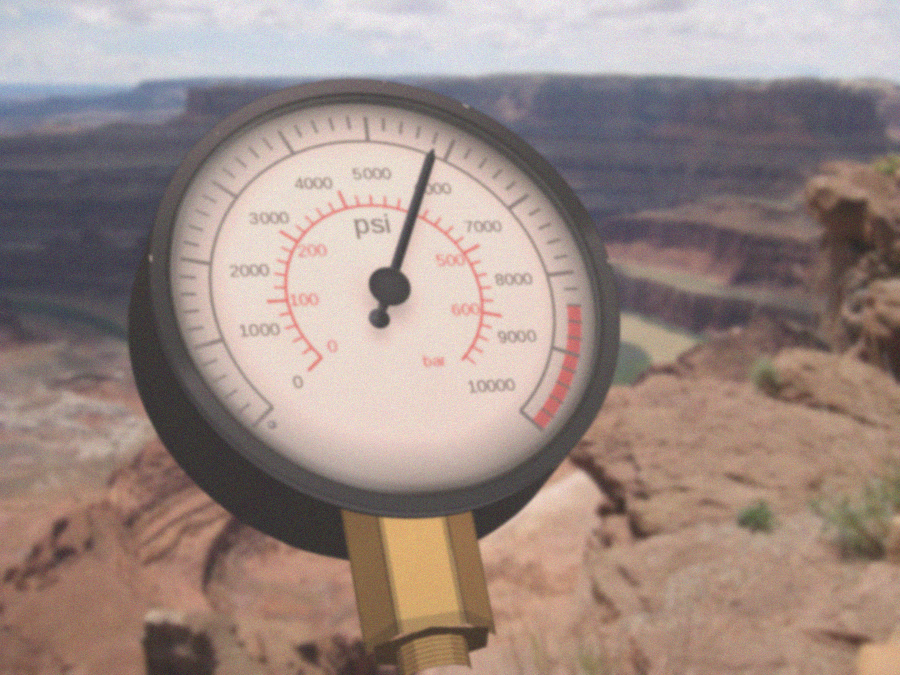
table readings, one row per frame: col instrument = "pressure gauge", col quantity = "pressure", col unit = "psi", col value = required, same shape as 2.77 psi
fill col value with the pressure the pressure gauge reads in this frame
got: 5800 psi
